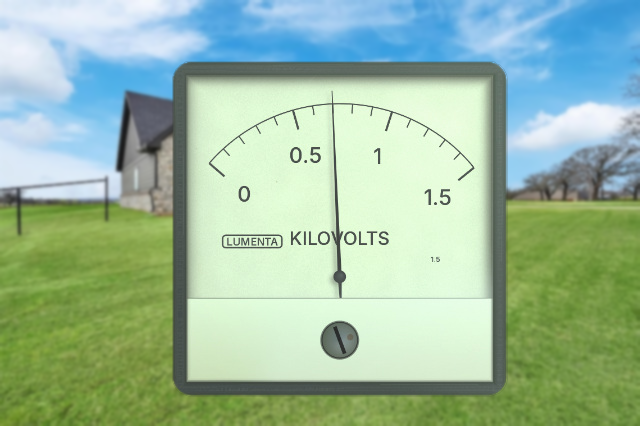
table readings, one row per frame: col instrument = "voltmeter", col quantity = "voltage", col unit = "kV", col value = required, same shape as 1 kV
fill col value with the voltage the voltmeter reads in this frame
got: 0.7 kV
